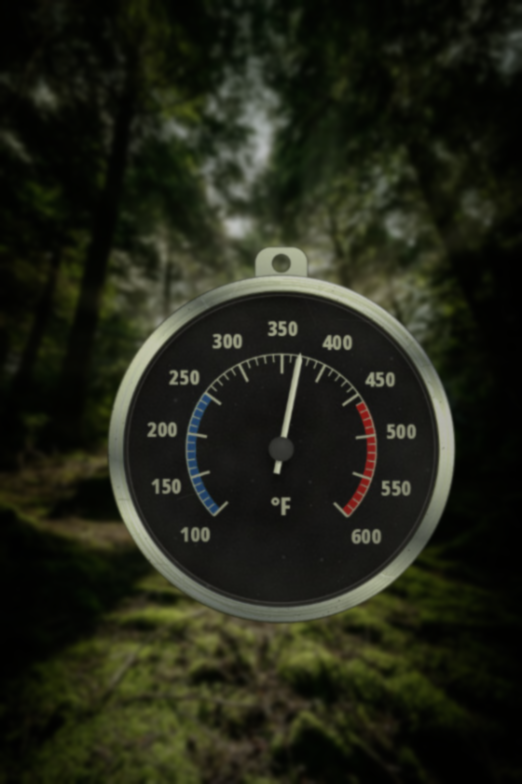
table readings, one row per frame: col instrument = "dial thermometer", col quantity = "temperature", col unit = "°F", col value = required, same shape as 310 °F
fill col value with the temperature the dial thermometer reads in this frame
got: 370 °F
